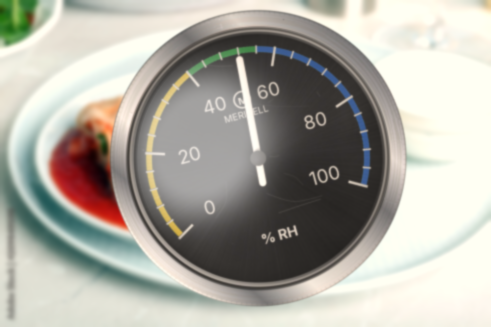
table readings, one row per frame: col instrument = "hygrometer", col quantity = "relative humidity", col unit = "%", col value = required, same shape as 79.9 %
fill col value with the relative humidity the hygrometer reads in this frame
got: 52 %
